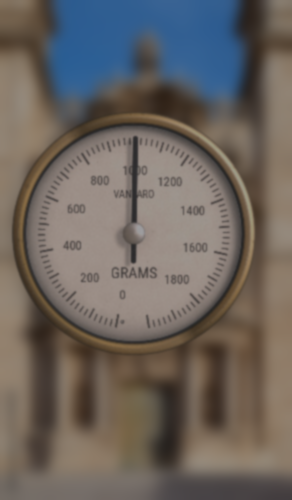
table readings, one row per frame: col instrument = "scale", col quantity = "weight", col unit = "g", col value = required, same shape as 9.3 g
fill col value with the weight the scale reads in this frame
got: 1000 g
